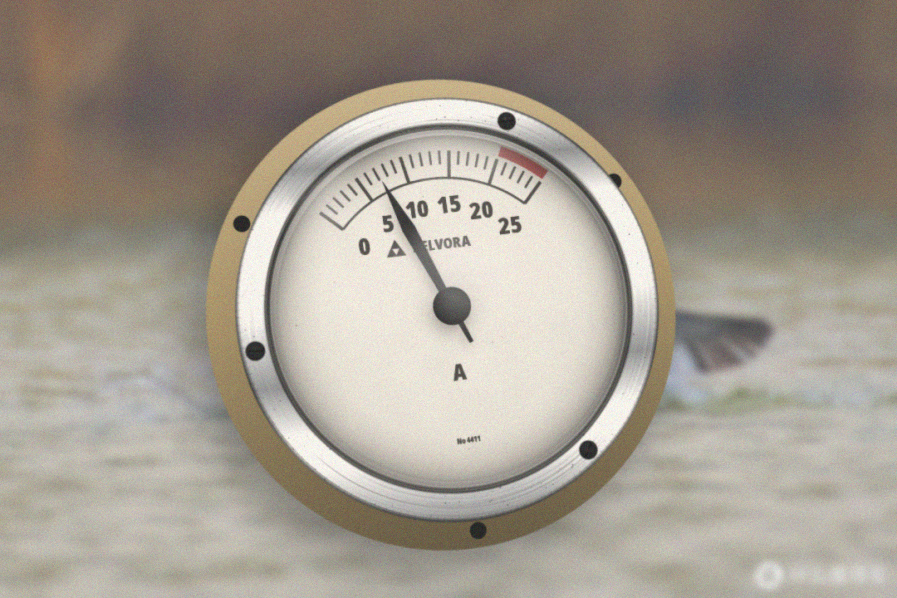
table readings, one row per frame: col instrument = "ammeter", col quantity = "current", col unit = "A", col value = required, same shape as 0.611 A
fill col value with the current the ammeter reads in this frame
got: 7 A
